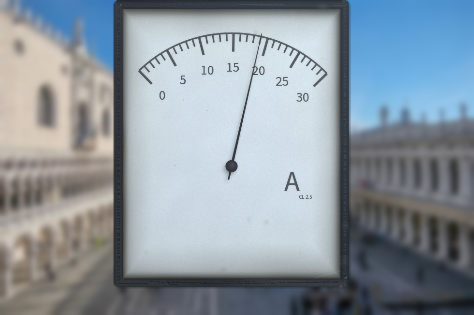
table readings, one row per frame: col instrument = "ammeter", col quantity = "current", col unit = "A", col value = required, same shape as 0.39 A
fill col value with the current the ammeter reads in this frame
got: 19 A
